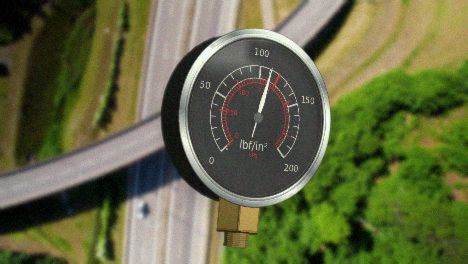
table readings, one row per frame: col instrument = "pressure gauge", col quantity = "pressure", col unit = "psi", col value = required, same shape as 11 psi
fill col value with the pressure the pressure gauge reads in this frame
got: 110 psi
